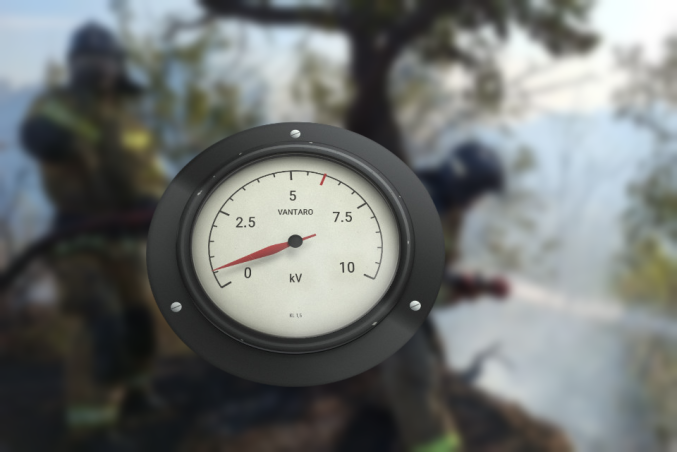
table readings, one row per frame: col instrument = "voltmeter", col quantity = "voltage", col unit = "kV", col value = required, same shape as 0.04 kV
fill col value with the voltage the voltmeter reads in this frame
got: 0.5 kV
